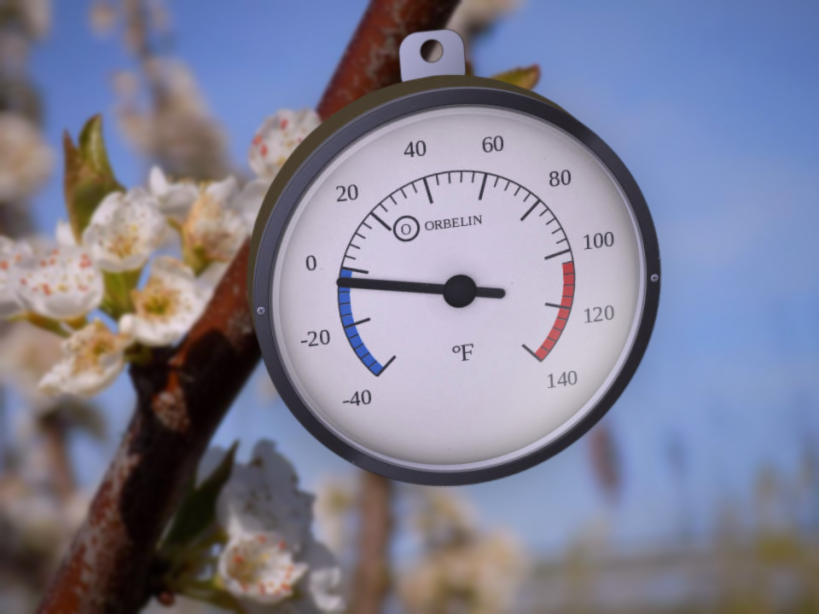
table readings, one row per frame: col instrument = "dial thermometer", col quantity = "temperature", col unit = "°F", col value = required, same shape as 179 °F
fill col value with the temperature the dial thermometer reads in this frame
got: -4 °F
